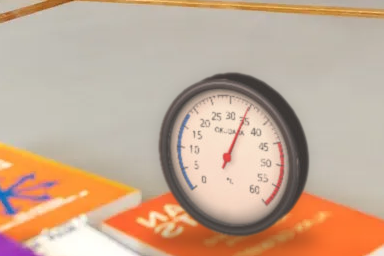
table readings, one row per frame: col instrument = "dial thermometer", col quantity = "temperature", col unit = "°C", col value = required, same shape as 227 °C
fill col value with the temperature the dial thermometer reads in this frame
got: 35 °C
